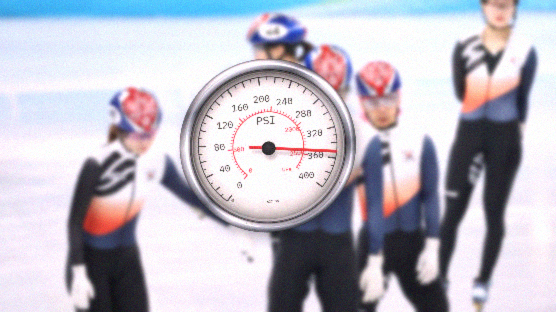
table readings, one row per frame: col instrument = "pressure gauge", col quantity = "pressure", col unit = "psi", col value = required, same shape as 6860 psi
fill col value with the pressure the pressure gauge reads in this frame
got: 350 psi
